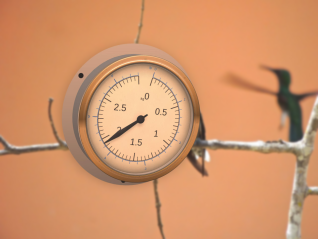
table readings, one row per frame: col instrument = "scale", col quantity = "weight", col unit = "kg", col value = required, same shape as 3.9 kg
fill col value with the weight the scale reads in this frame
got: 1.95 kg
